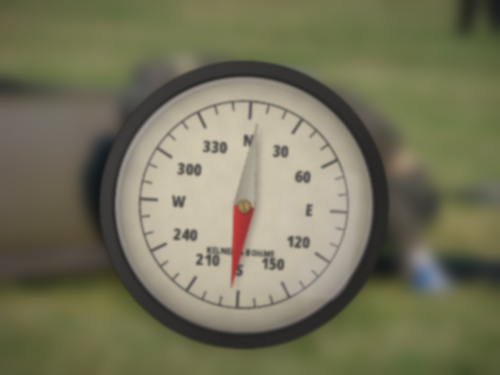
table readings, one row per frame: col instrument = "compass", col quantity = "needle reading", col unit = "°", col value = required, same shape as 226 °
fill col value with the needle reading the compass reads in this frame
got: 185 °
